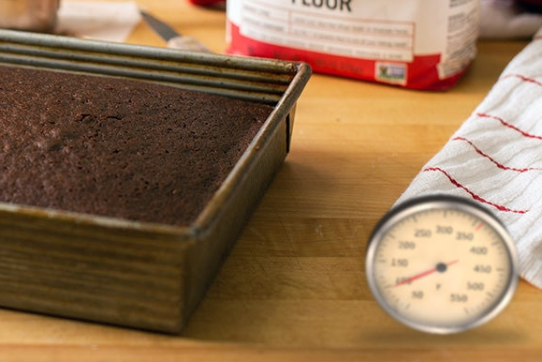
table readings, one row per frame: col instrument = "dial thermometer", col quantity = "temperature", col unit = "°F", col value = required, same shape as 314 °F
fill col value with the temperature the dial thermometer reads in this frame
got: 100 °F
